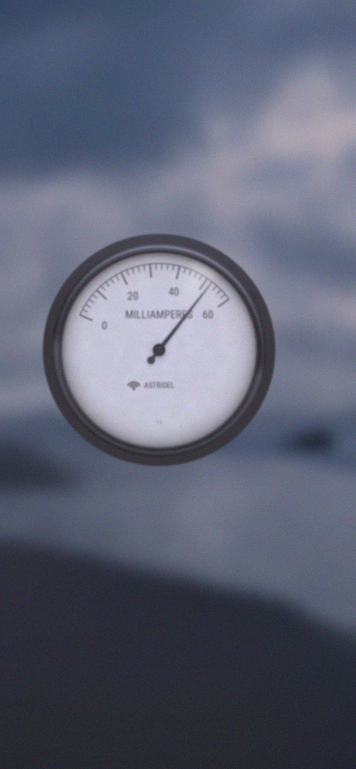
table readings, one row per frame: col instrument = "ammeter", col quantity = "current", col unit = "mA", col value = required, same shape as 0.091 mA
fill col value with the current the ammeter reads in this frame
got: 52 mA
